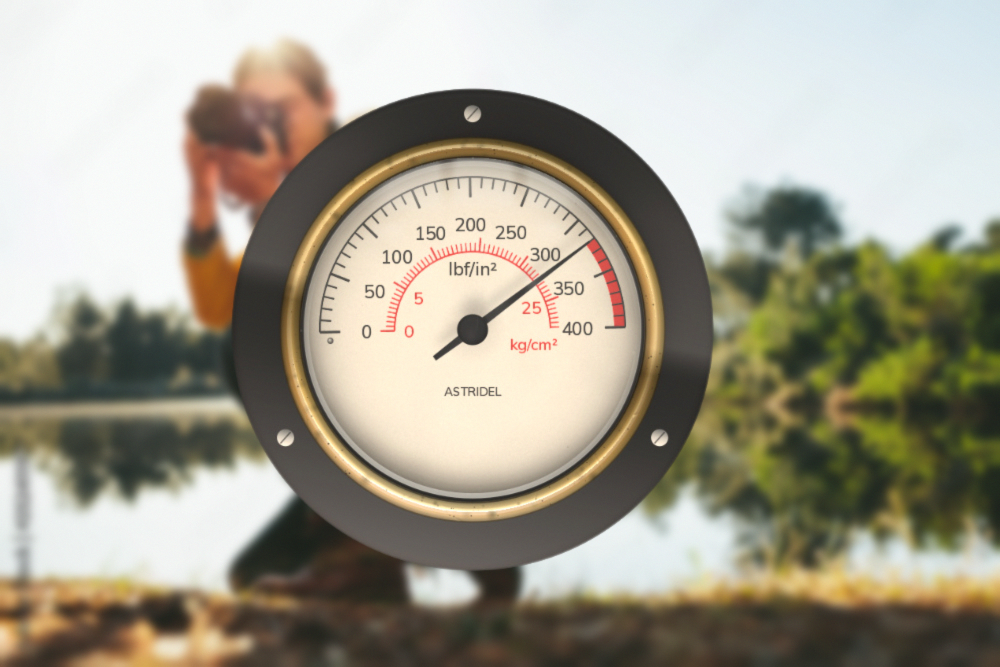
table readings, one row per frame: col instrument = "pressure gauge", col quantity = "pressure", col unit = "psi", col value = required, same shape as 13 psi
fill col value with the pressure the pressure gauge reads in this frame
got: 320 psi
